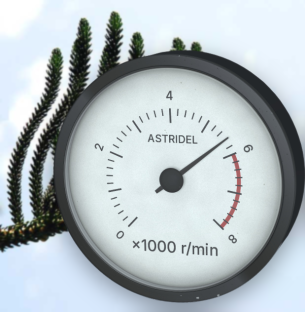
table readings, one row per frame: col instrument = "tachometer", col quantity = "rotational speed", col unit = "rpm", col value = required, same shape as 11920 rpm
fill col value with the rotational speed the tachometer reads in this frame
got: 5600 rpm
